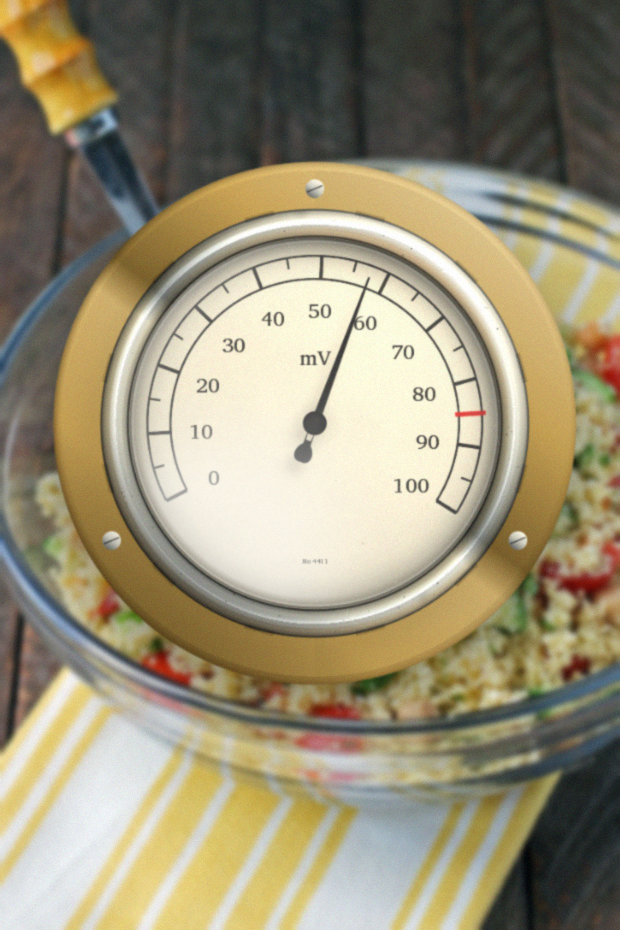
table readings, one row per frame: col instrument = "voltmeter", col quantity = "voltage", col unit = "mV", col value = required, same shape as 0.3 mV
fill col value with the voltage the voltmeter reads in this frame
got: 57.5 mV
